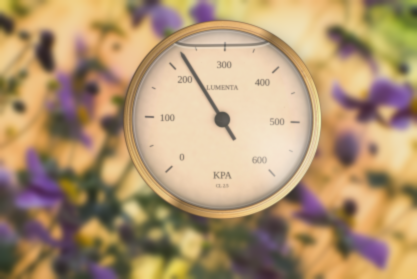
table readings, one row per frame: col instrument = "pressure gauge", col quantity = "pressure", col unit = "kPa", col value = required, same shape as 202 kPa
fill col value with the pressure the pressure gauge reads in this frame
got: 225 kPa
